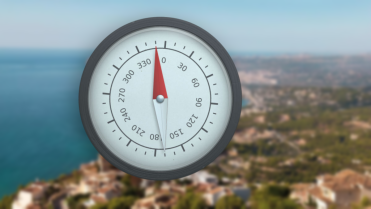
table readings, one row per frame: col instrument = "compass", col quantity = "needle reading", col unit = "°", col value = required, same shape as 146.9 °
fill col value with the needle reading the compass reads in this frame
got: 350 °
